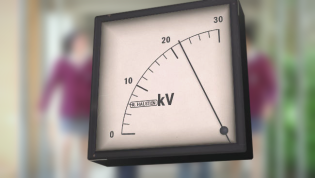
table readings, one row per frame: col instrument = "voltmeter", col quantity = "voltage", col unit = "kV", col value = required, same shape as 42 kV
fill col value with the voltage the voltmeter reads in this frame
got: 22 kV
